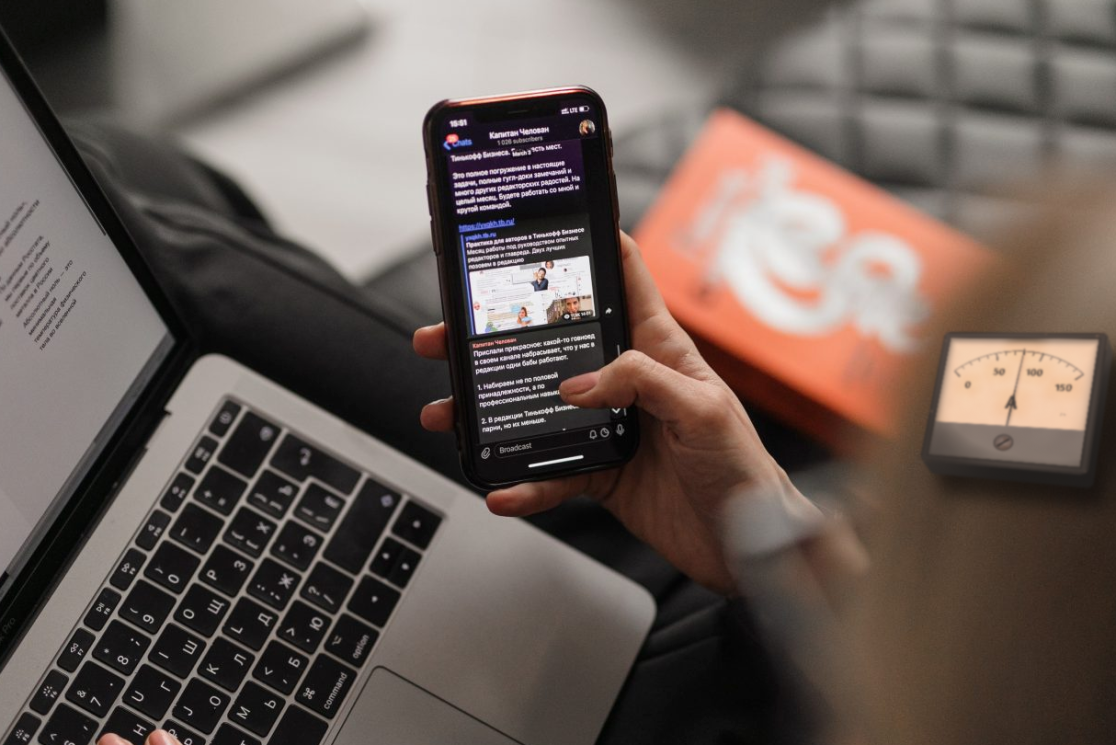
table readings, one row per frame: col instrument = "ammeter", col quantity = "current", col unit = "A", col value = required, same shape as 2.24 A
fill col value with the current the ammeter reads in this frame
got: 80 A
